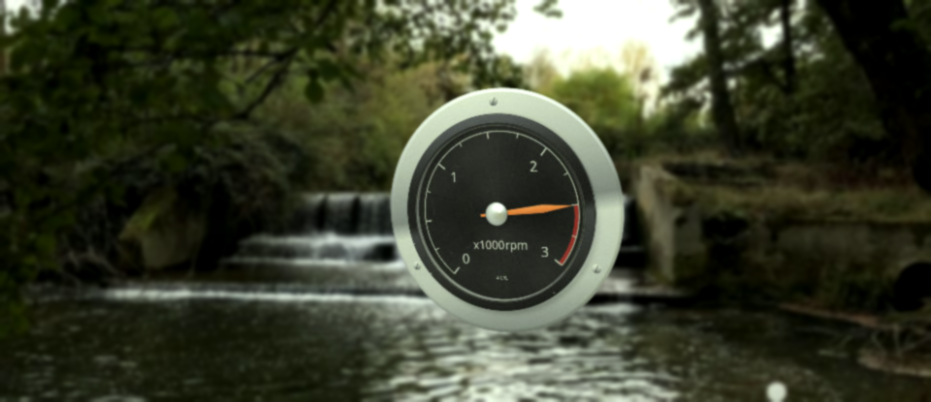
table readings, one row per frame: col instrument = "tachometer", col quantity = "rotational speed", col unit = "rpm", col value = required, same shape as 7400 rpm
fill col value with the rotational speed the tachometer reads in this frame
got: 2500 rpm
